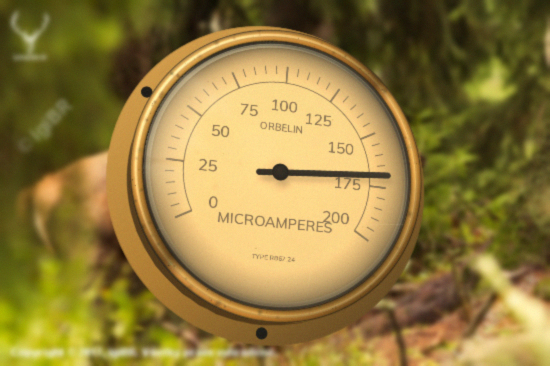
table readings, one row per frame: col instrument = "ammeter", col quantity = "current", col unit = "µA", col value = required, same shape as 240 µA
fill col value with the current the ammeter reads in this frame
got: 170 µA
